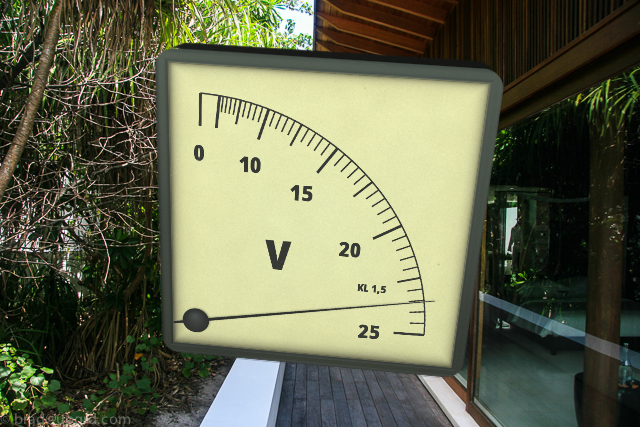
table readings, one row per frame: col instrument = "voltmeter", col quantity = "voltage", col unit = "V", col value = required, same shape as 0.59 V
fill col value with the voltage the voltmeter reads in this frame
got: 23.5 V
